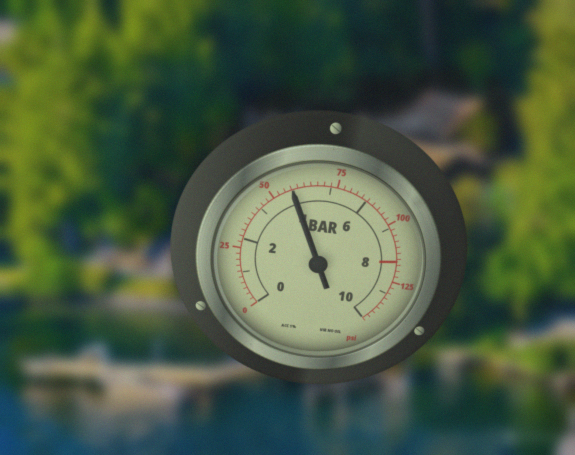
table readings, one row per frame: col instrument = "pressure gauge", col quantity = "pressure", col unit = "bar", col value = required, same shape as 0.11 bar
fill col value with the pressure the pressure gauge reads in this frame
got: 4 bar
